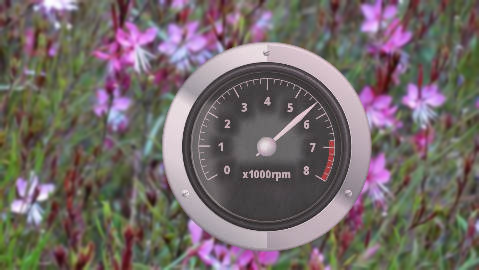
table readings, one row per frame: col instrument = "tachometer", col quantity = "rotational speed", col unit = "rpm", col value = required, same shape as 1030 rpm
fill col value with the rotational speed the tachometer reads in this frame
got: 5600 rpm
